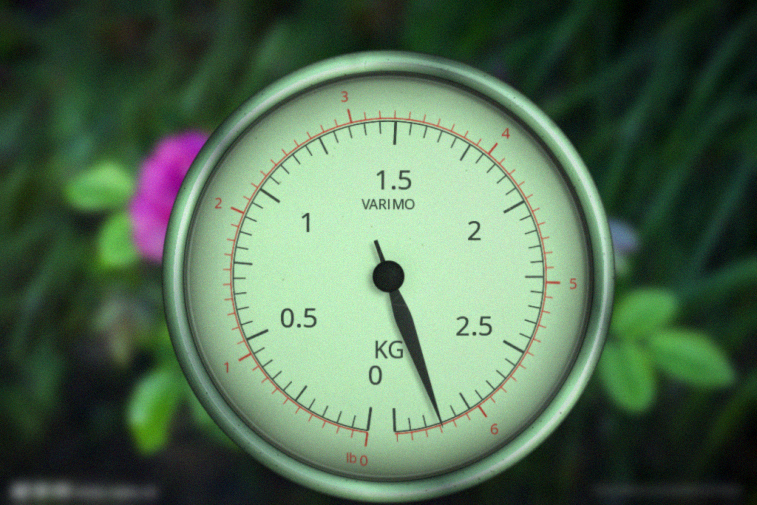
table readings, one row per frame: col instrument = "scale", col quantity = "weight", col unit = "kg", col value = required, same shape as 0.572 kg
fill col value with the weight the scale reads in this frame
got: 2.85 kg
